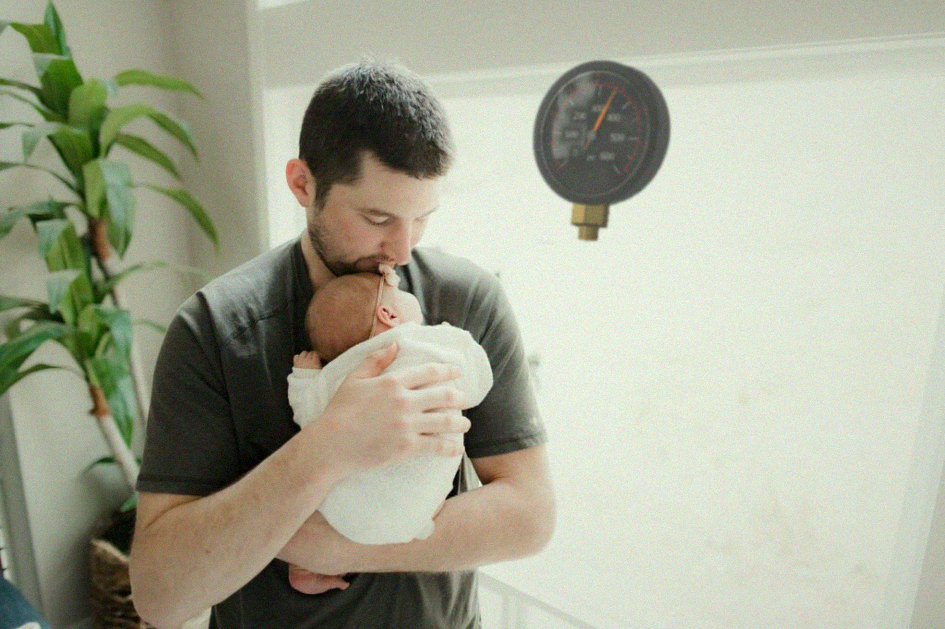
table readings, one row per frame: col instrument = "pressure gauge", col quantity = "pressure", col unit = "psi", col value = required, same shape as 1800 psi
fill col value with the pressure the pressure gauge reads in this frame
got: 350 psi
